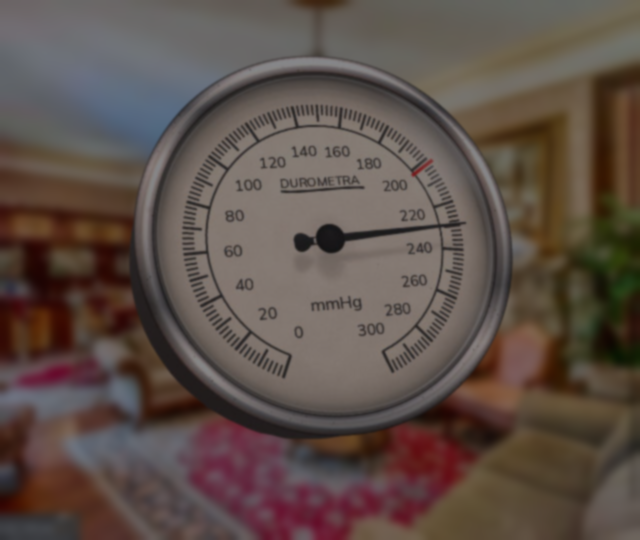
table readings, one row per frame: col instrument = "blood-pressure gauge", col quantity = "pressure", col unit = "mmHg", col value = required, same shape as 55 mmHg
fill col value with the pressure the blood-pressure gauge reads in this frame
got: 230 mmHg
